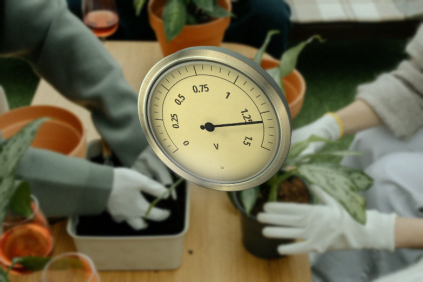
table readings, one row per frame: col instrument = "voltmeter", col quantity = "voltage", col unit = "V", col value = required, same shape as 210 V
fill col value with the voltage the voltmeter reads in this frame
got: 1.3 V
